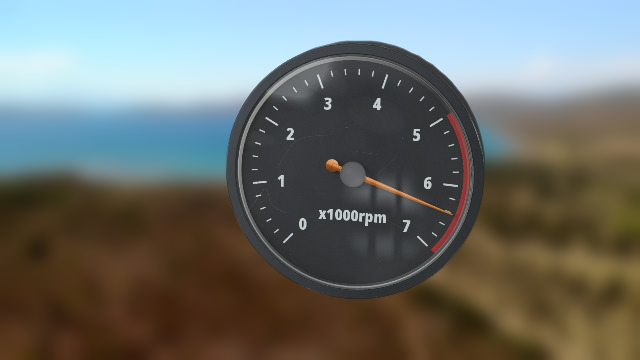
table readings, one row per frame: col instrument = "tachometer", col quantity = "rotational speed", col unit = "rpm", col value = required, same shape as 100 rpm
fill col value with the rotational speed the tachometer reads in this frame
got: 6400 rpm
